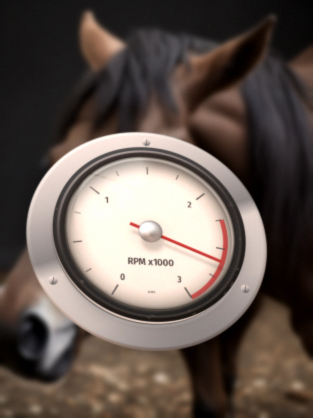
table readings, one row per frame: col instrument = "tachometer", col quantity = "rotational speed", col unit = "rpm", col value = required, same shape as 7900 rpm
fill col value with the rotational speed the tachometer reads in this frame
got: 2625 rpm
